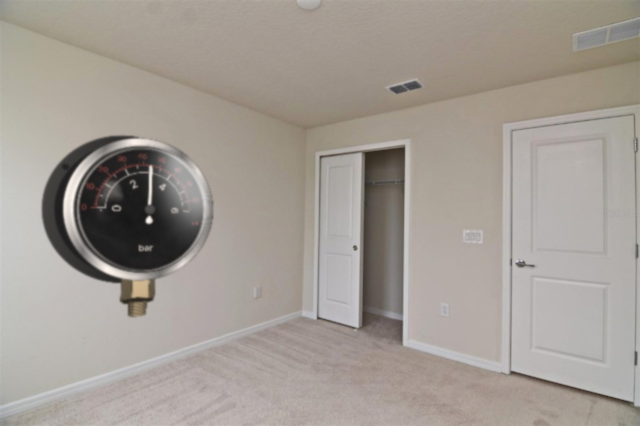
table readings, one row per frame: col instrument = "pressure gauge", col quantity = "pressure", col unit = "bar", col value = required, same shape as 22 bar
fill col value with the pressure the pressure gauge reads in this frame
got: 3 bar
